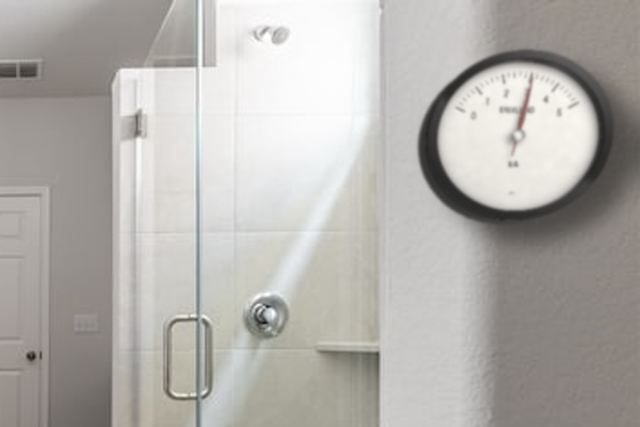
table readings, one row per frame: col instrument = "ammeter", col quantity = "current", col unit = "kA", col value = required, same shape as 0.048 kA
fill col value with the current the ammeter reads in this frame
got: 3 kA
